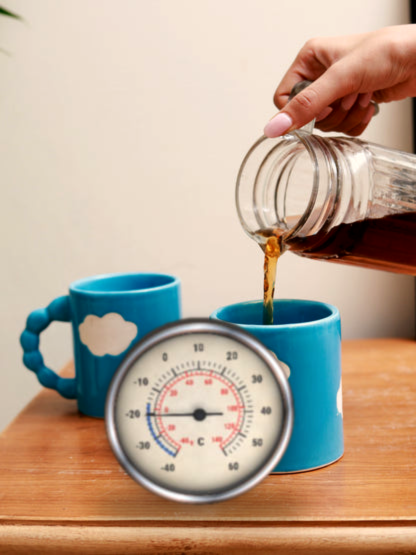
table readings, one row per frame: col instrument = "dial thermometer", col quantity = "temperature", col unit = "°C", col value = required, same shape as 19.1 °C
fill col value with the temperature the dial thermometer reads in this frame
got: -20 °C
